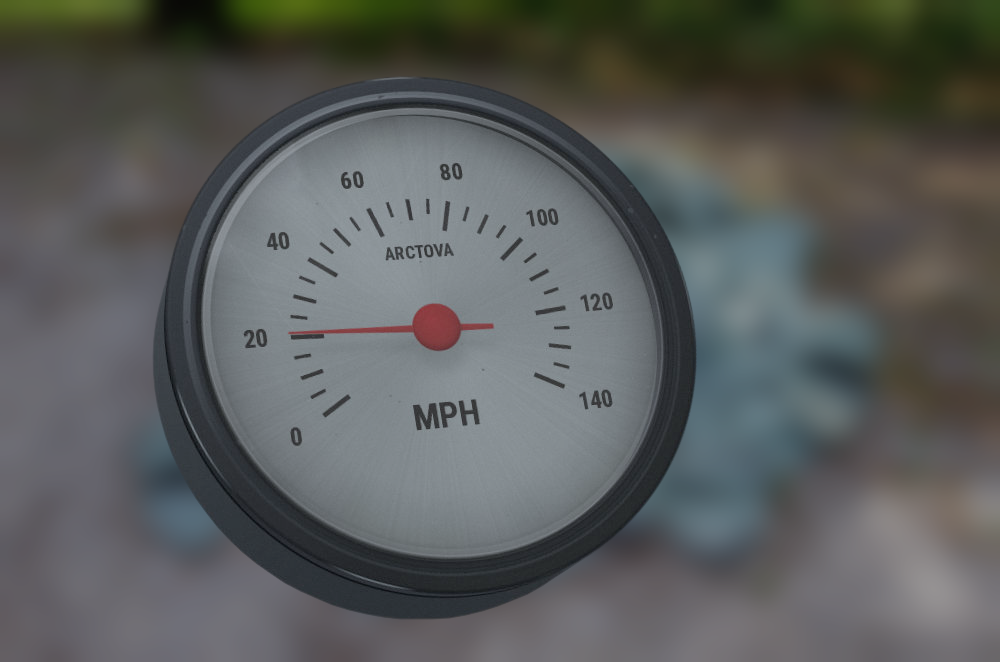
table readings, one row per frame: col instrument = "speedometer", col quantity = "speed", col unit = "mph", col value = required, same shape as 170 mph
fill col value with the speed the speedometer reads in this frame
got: 20 mph
